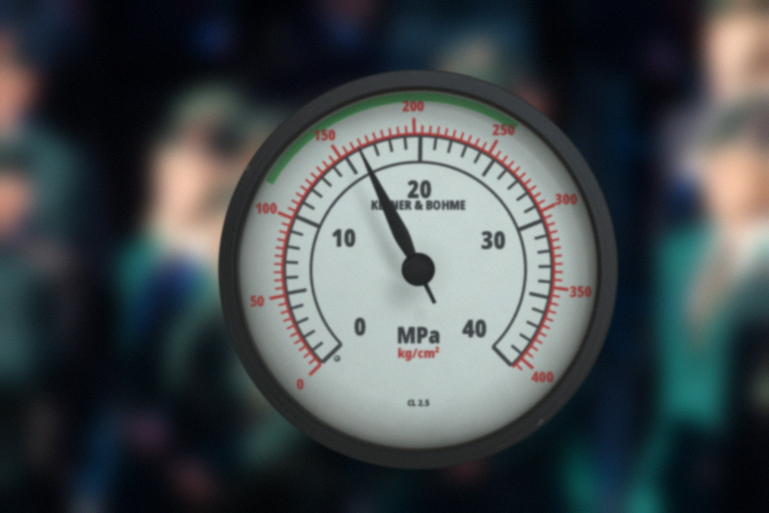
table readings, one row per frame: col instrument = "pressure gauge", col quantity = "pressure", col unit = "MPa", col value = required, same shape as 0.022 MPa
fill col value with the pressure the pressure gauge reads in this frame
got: 16 MPa
